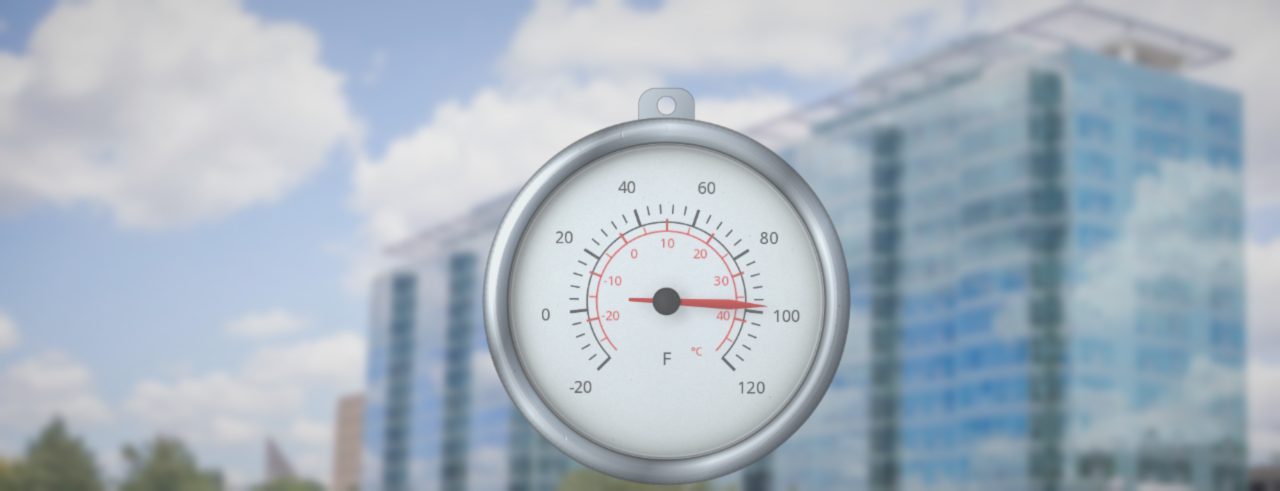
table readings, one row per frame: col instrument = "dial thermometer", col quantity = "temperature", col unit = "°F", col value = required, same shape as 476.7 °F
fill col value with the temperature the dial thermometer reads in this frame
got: 98 °F
